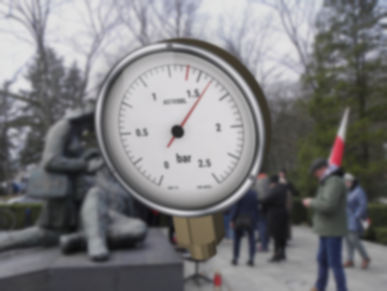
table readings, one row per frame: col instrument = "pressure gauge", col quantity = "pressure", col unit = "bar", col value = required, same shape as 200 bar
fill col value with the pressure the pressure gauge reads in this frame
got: 1.6 bar
